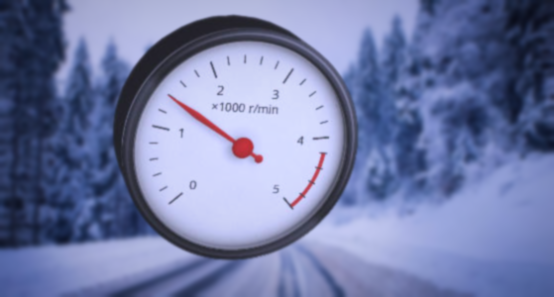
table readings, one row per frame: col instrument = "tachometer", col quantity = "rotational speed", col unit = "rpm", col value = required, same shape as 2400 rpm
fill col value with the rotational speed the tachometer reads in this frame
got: 1400 rpm
